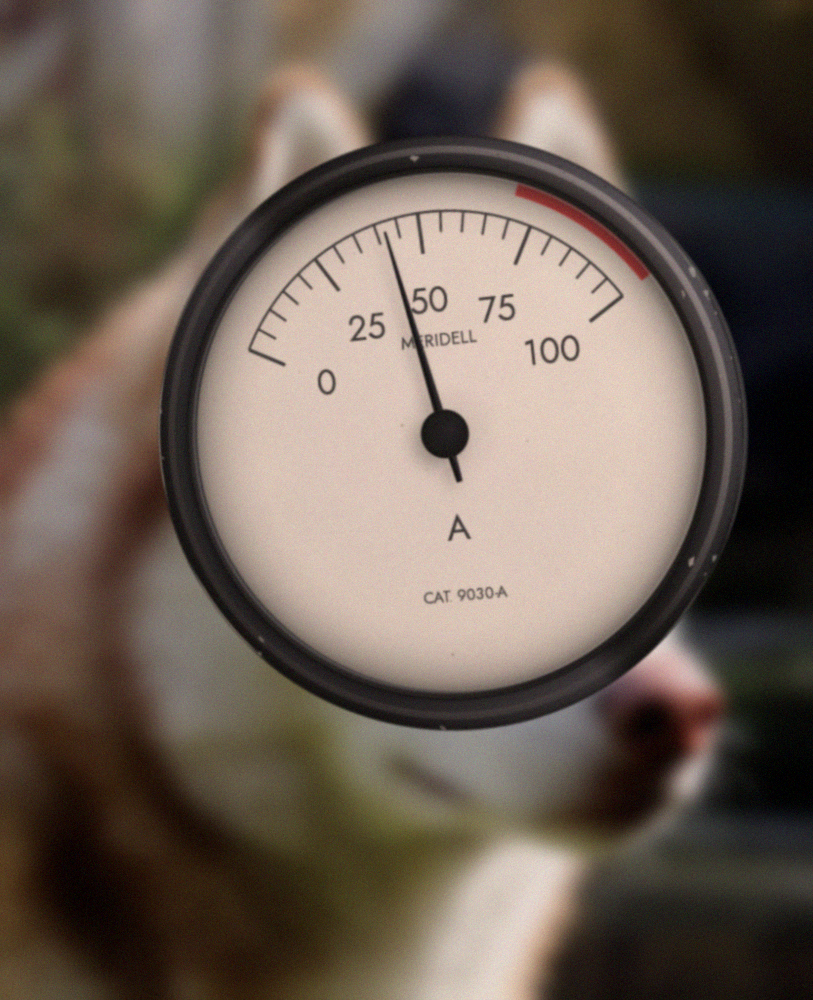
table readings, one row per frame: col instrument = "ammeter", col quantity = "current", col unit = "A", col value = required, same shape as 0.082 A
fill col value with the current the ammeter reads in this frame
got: 42.5 A
